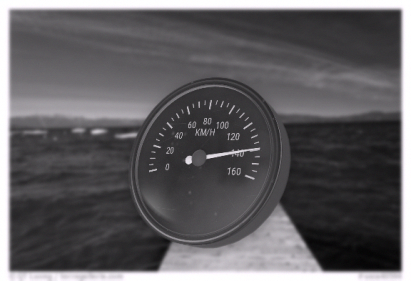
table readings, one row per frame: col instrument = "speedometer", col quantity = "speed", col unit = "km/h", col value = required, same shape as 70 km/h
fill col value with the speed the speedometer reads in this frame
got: 140 km/h
